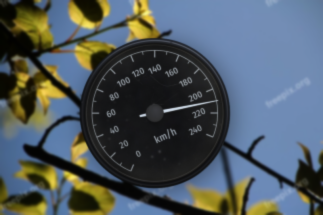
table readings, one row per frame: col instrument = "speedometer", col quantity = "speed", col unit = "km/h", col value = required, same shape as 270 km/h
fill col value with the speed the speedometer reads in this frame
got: 210 km/h
